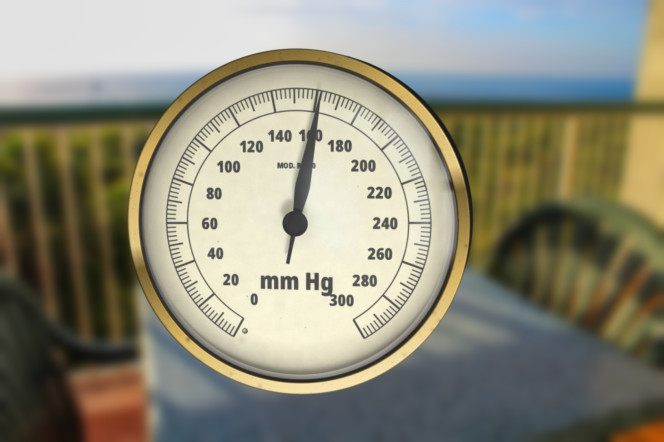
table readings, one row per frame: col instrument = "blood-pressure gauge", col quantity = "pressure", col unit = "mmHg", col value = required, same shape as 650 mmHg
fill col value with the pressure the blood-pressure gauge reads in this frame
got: 162 mmHg
